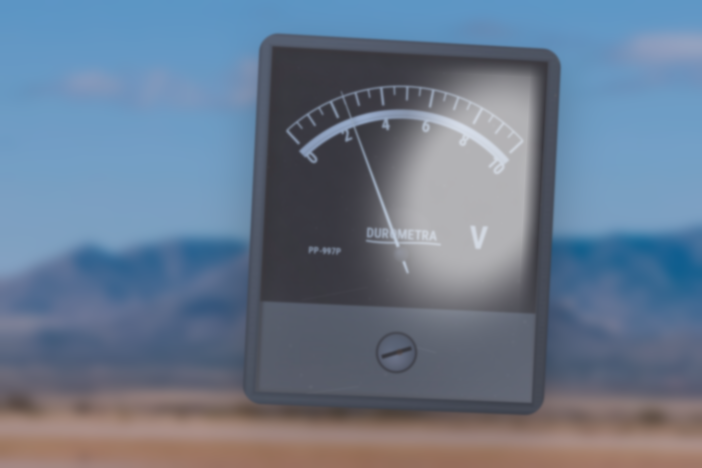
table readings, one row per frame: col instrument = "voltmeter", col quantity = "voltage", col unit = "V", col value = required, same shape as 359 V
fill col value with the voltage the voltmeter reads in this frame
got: 2.5 V
